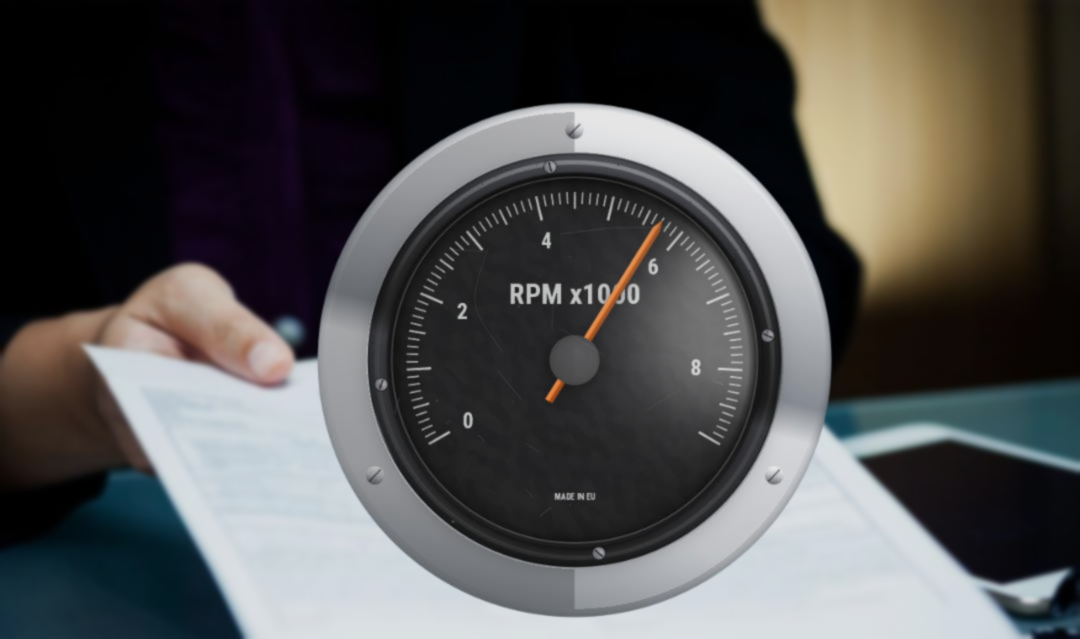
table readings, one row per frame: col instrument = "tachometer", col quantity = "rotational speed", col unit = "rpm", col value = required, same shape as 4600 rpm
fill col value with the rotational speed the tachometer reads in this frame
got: 5700 rpm
